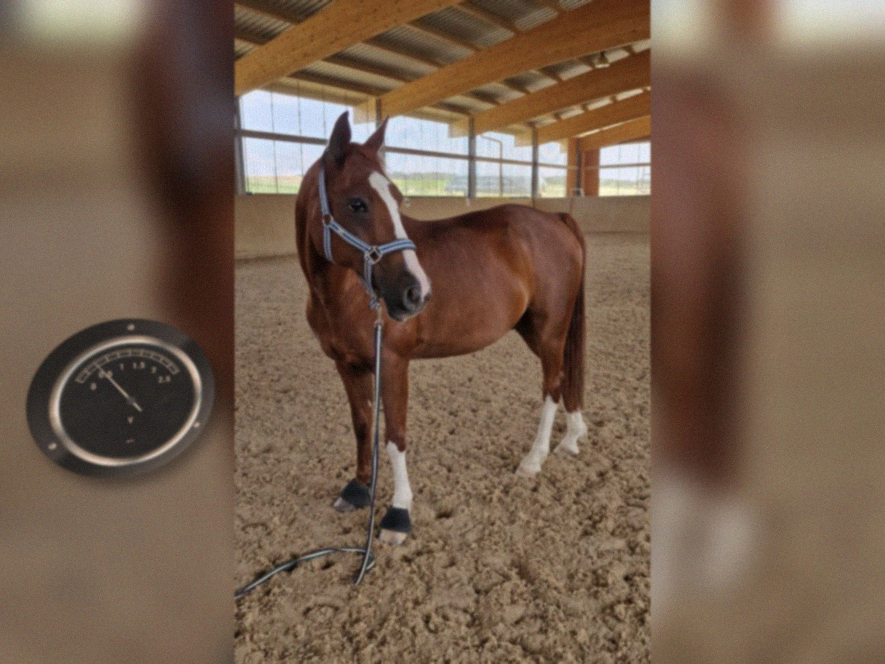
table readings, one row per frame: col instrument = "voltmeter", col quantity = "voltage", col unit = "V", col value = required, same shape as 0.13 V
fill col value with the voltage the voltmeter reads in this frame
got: 0.5 V
